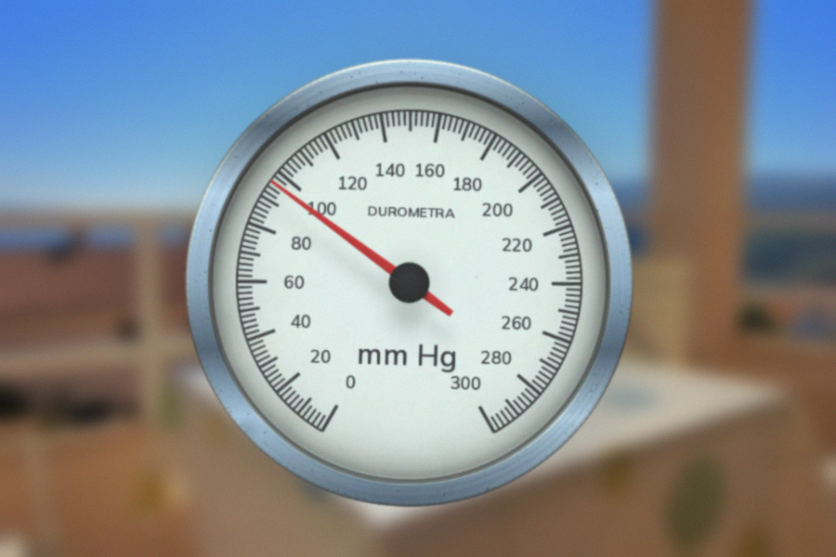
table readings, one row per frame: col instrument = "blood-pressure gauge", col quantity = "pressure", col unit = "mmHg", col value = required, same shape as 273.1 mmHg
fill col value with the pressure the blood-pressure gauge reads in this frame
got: 96 mmHg
